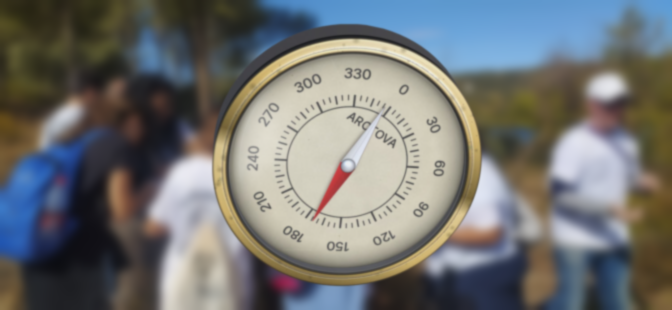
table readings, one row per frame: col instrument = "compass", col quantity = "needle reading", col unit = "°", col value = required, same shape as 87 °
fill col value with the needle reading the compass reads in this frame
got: 175 °
